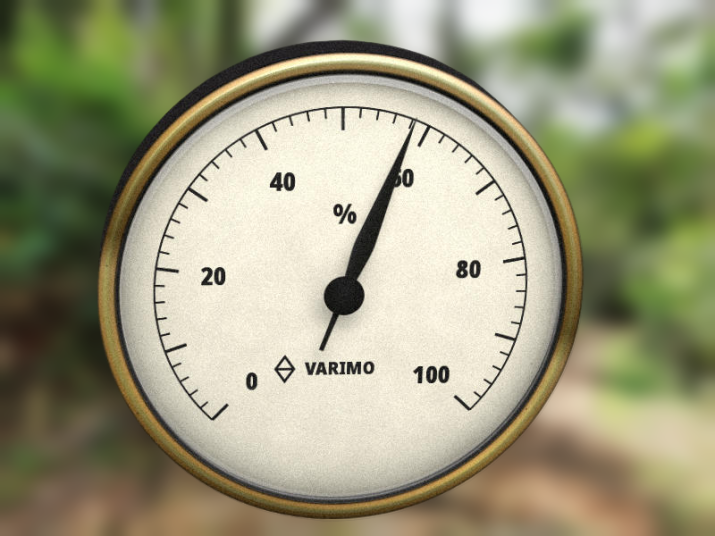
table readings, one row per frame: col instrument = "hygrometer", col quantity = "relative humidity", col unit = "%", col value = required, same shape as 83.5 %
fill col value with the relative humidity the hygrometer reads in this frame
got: 58 %
